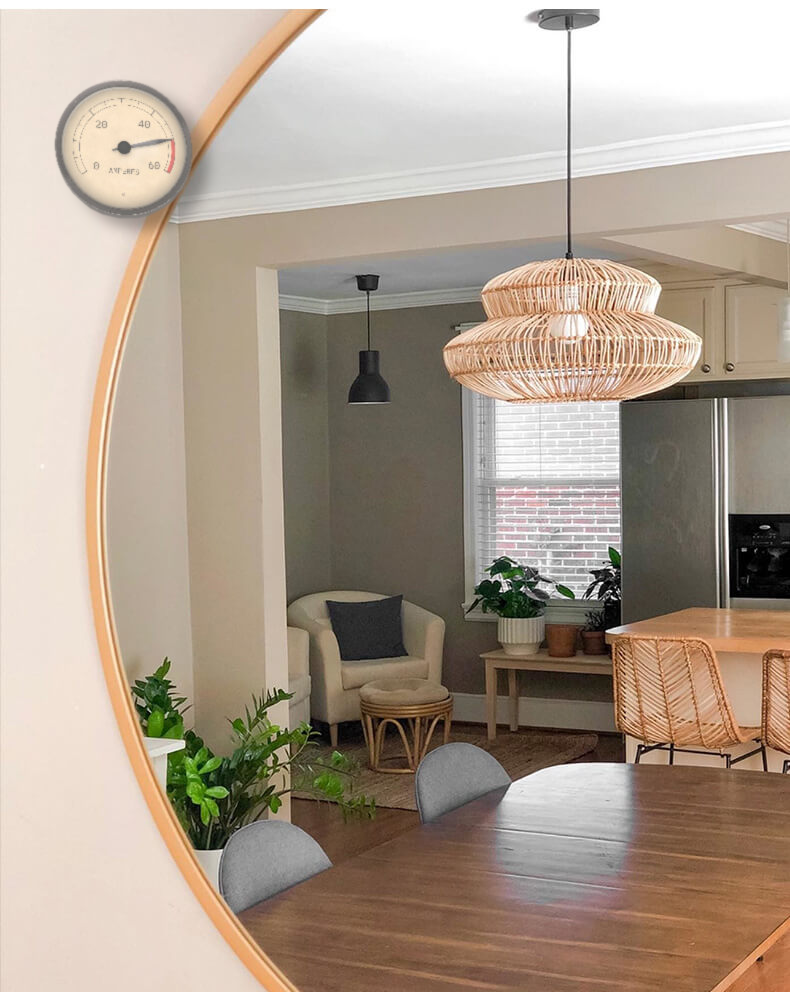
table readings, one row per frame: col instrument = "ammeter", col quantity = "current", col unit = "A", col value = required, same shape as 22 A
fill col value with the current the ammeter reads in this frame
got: 50 A
